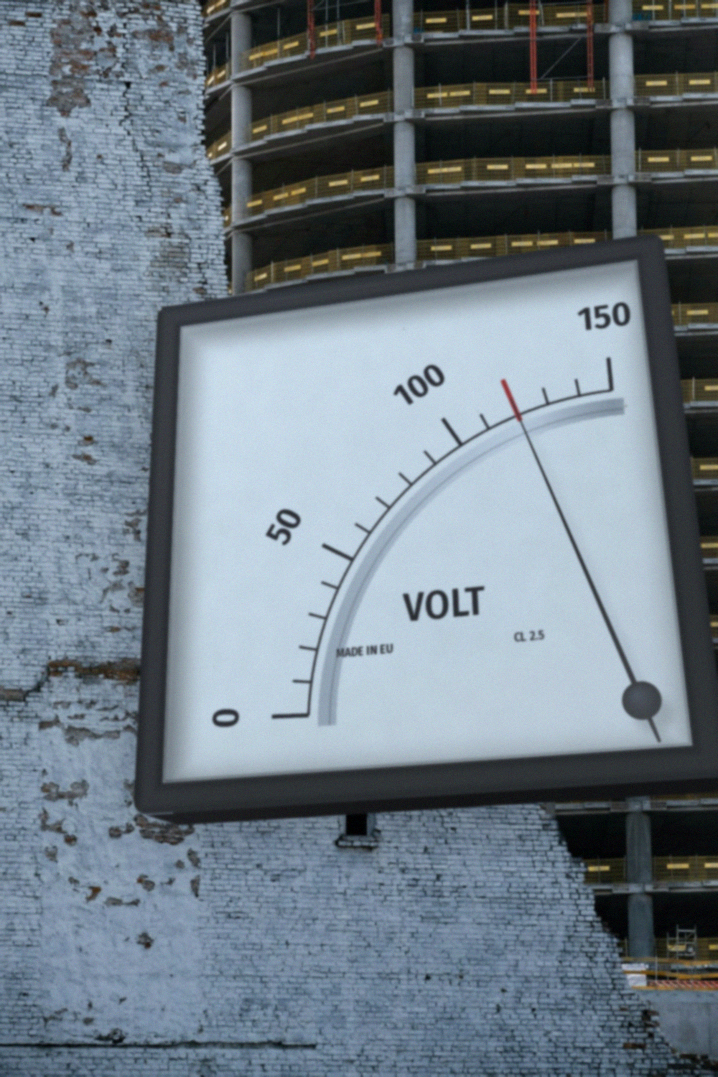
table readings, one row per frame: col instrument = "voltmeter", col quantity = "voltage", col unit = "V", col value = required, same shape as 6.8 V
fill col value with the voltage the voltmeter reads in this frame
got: 120 V
